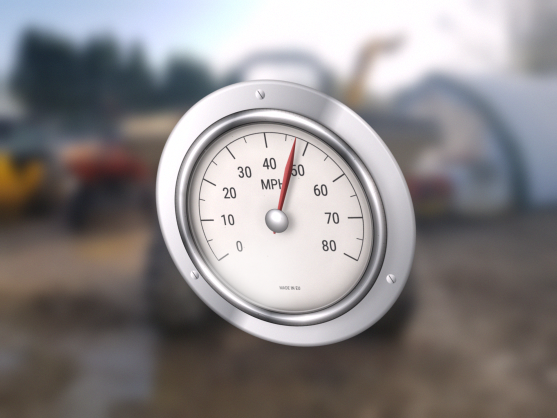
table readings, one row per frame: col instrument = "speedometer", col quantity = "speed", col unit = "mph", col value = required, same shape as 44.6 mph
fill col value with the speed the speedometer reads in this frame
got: 47.5 mph
